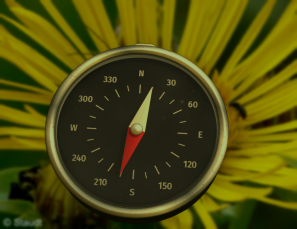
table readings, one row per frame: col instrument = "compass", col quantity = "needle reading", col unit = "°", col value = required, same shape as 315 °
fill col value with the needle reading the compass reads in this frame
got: 195 °
